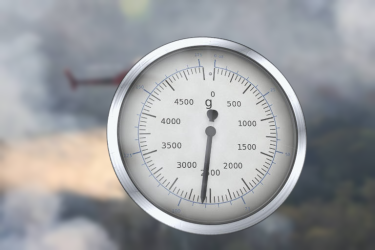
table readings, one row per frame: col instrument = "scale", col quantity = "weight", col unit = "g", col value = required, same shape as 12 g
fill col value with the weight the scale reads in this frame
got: 2600 g
